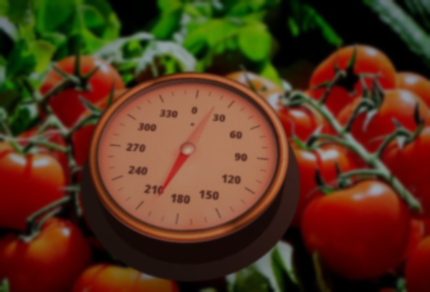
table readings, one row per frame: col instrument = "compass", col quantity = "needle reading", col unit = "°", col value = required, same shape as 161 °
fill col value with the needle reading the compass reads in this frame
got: 200 °
